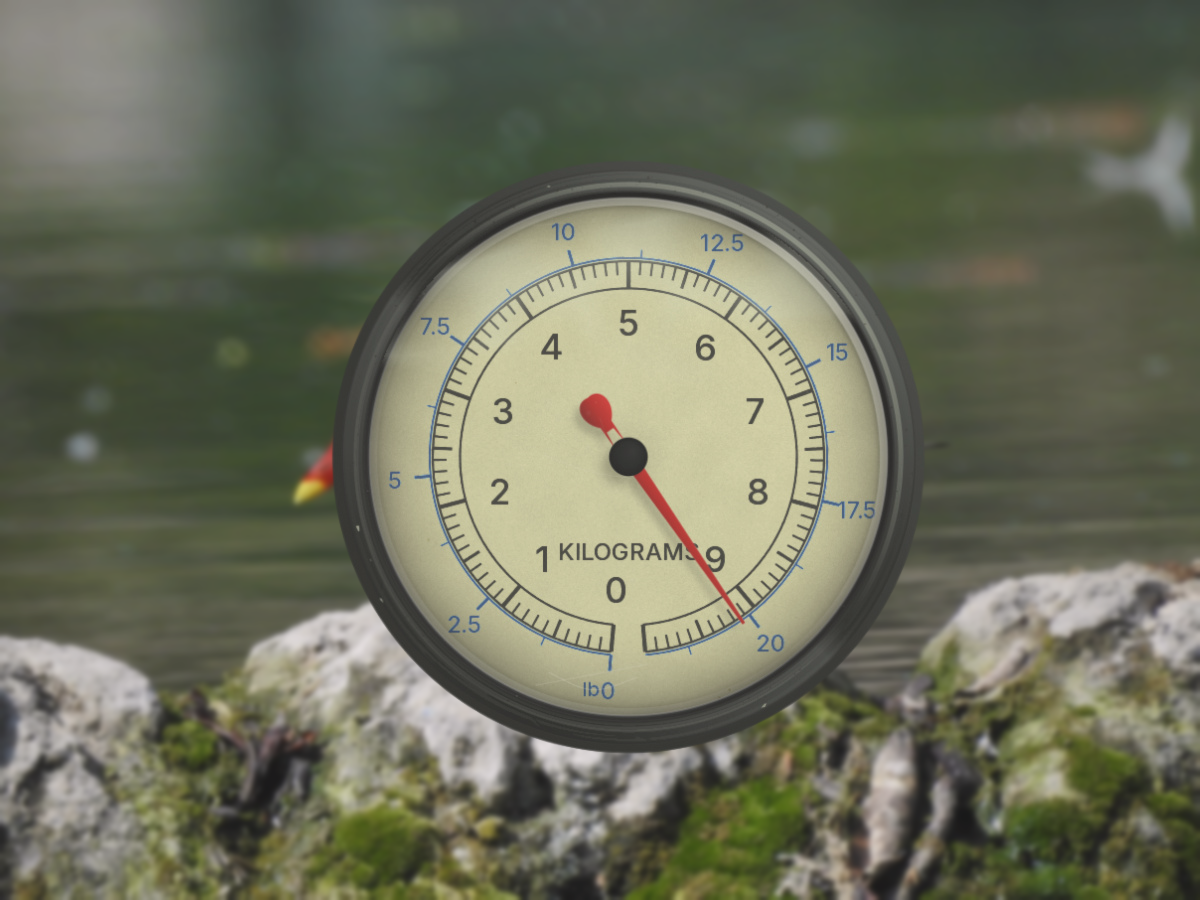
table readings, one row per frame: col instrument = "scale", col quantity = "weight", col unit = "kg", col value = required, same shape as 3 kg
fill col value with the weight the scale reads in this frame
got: 9.15 kg
